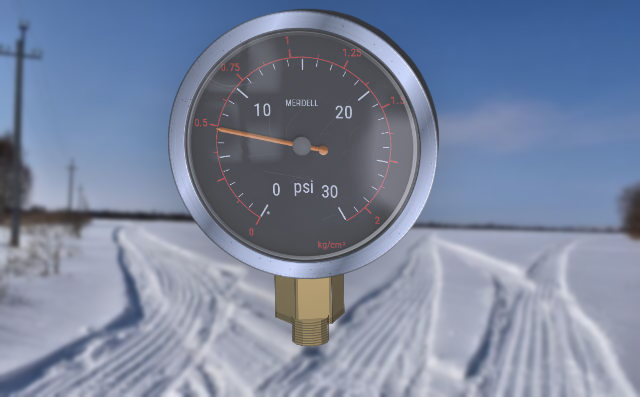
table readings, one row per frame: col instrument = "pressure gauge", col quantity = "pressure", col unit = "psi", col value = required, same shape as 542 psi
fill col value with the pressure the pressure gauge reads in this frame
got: 7 psi
